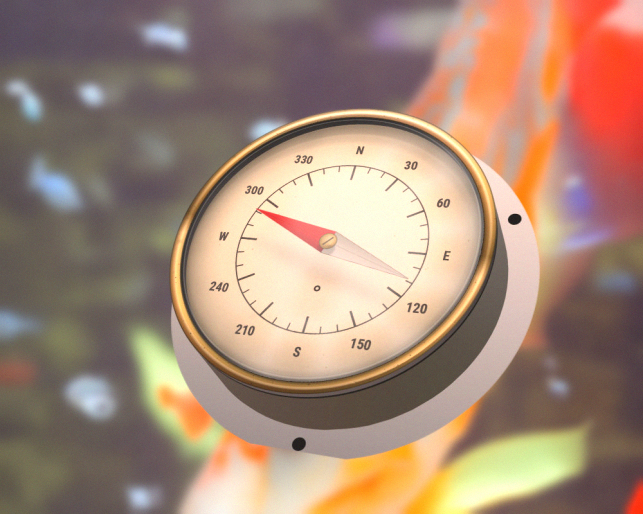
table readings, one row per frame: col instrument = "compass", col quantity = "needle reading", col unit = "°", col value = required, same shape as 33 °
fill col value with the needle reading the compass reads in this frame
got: 290 °
